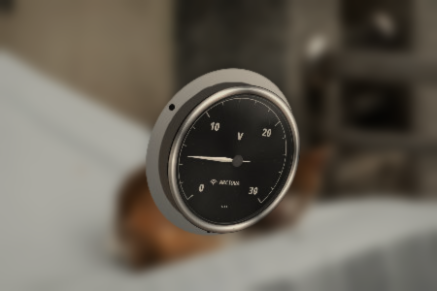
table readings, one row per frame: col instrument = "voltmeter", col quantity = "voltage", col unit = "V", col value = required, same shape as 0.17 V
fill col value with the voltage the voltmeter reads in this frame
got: 5 V
